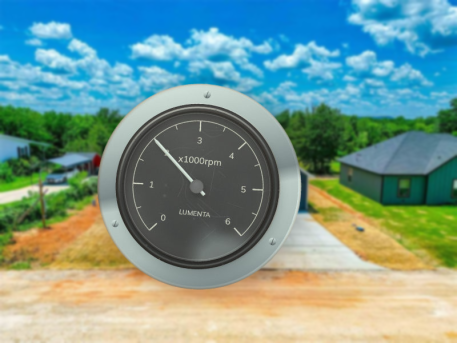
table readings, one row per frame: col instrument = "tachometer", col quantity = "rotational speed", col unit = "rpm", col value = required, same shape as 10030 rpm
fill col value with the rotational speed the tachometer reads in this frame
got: 2000 rpm
